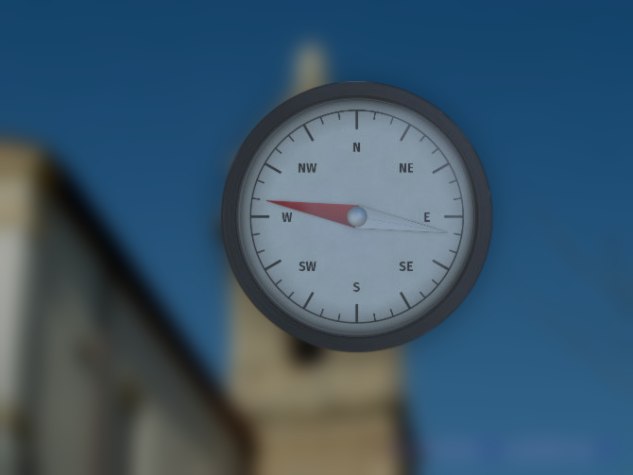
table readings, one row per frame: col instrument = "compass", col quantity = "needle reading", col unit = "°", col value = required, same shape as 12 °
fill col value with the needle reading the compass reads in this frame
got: 280 °
